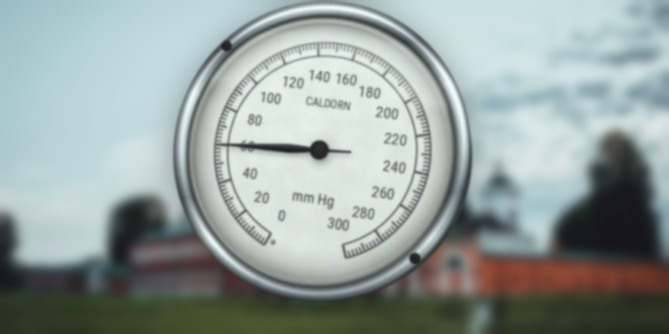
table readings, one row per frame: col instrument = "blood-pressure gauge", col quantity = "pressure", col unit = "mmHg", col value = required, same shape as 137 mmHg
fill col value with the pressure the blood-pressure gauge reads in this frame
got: 60 mmHg
